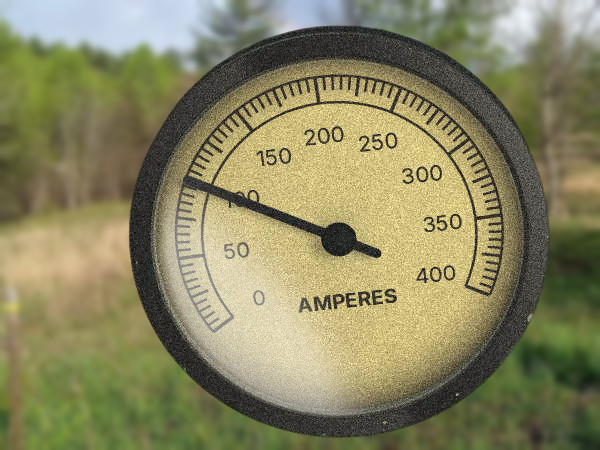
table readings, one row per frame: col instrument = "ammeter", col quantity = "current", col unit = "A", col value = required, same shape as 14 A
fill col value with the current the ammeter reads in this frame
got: 100 A
